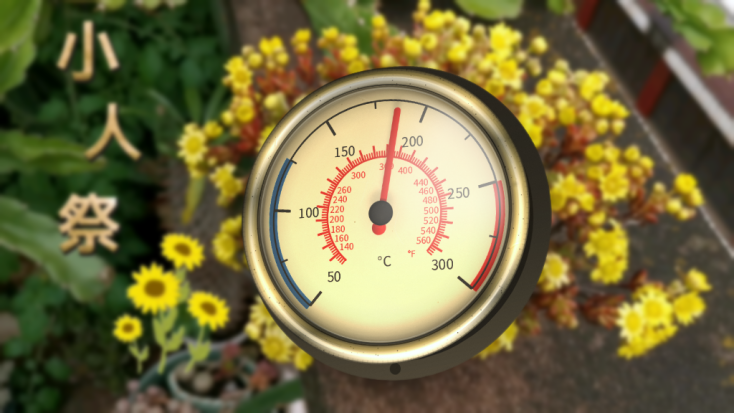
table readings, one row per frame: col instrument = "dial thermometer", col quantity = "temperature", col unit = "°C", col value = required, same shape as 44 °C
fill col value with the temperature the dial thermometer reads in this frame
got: 187.5 °C
